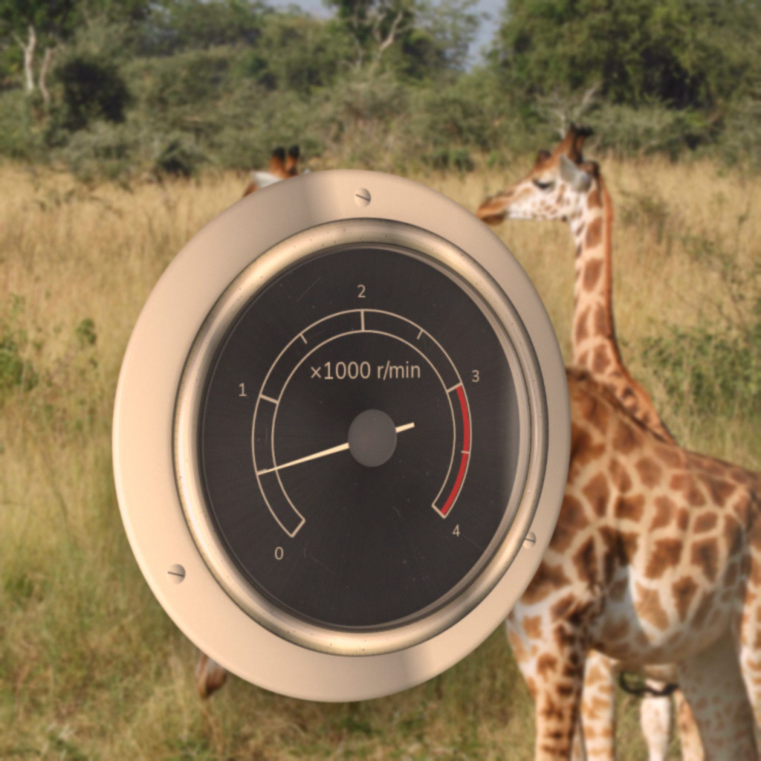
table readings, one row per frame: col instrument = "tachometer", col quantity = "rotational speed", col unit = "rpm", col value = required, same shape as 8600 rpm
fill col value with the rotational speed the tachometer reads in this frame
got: 500 rpm
